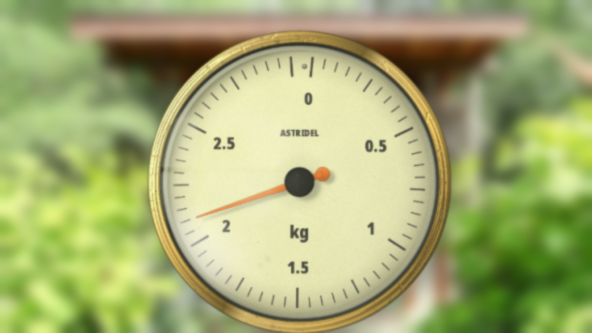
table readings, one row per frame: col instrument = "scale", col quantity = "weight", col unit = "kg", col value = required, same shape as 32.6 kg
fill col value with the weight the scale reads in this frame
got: 2.1 kg
